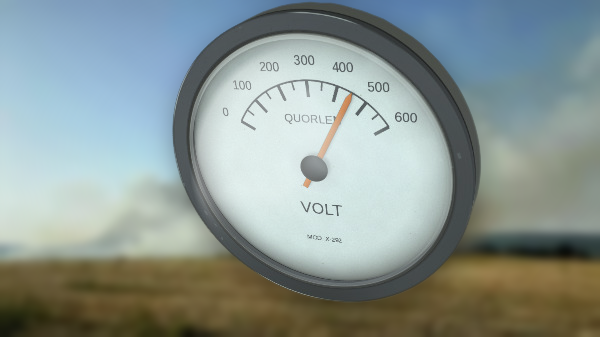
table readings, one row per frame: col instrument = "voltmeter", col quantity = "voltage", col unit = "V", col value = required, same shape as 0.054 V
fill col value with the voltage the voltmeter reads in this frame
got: 450 V
